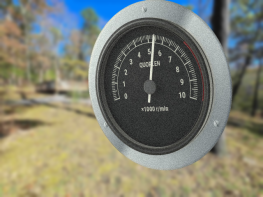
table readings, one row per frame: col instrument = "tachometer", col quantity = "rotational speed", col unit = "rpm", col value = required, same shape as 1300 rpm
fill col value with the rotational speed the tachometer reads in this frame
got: 5500 rpm
